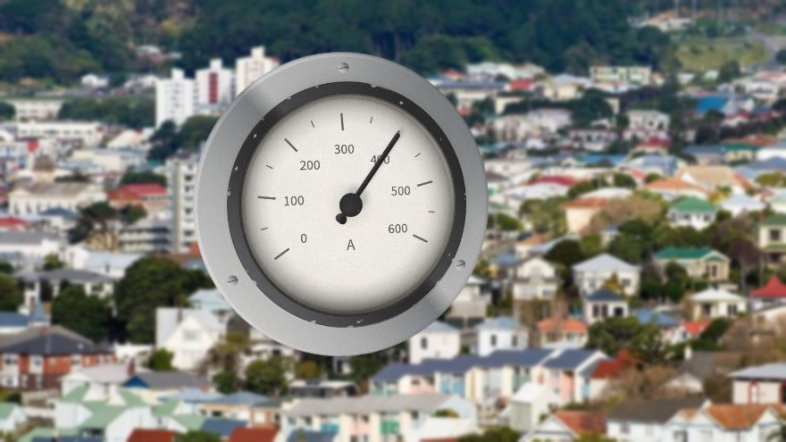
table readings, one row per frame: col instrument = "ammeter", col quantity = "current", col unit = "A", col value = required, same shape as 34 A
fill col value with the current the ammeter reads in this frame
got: 400 A
